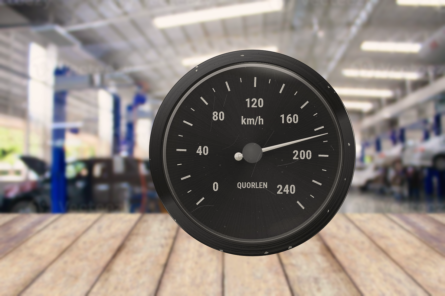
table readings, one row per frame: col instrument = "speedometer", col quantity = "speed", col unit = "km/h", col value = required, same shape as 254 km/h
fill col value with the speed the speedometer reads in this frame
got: 185 km/h
